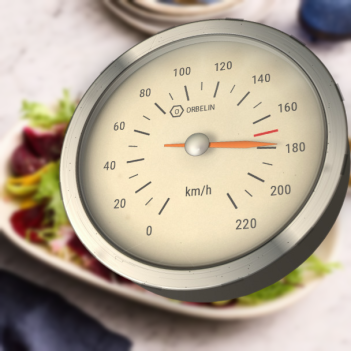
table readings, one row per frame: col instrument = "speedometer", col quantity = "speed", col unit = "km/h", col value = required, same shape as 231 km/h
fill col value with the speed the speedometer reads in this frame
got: 180 km/h
